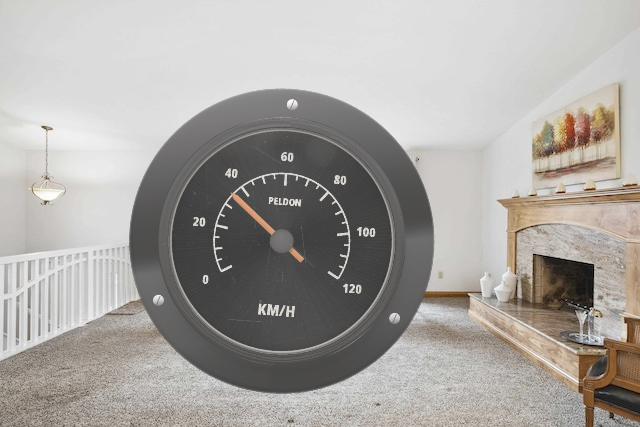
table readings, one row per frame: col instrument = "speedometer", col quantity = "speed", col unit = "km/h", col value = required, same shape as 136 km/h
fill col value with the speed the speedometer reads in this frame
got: 35 km/h
